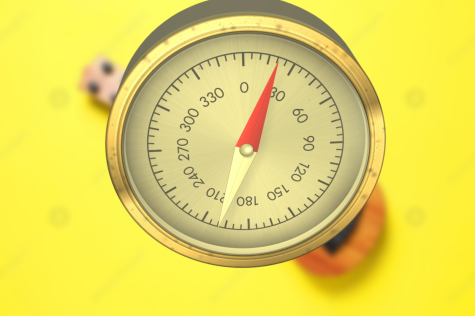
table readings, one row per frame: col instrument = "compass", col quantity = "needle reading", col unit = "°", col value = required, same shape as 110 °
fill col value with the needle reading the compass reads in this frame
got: 20 °
